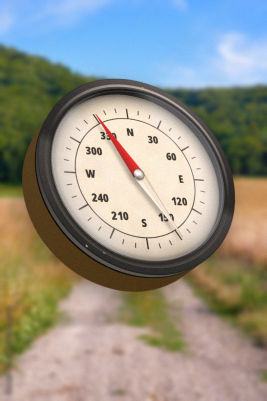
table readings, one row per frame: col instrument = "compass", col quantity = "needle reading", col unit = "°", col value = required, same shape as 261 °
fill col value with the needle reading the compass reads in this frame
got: 330 °
